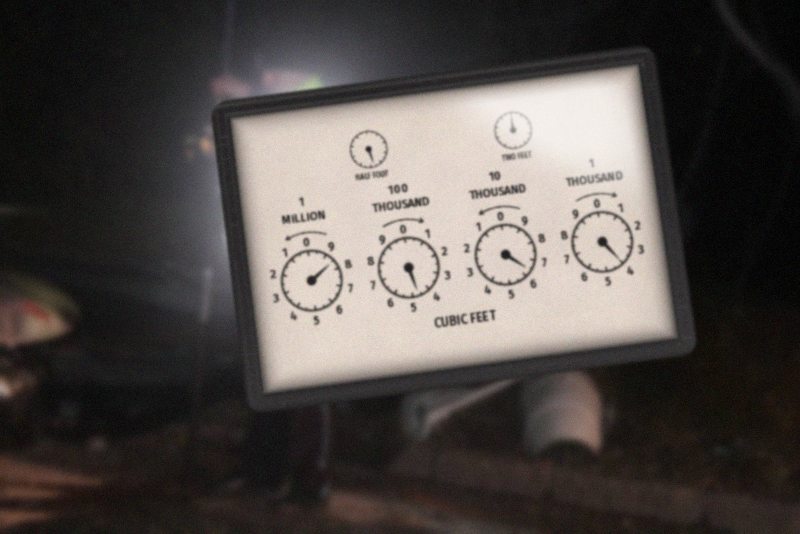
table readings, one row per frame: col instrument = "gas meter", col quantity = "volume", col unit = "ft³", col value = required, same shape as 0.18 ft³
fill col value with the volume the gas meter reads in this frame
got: 846400 ft³
